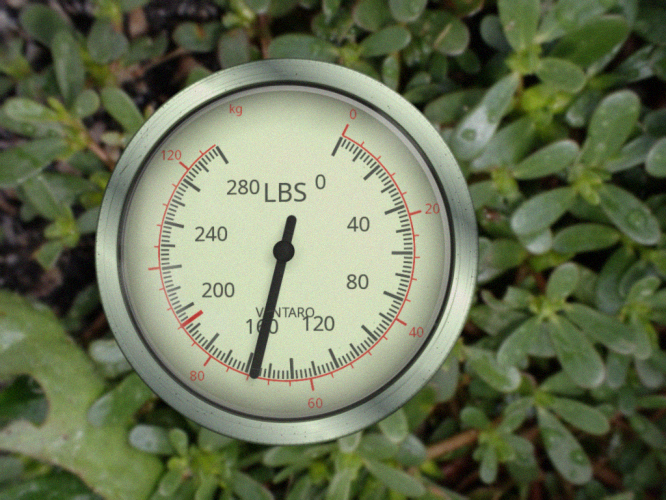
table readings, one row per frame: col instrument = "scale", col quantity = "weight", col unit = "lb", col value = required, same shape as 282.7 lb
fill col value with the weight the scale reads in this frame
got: 156 lb
